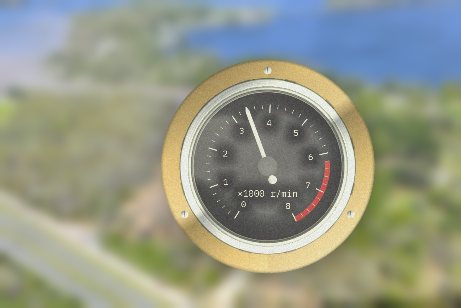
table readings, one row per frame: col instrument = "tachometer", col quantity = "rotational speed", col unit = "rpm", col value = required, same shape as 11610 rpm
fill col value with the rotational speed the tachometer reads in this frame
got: 3400 rpm
